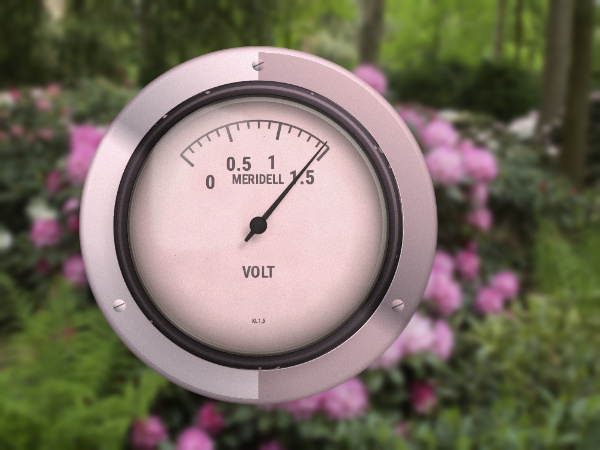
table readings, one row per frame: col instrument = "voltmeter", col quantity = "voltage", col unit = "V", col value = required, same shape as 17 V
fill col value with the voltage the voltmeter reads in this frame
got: 1.45 V
